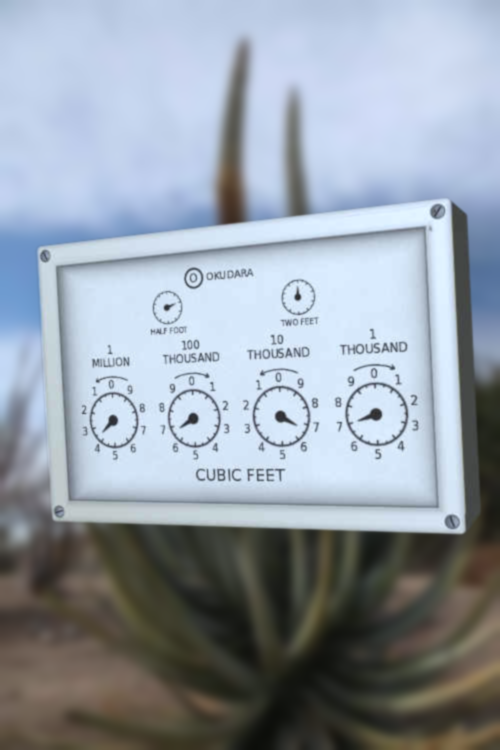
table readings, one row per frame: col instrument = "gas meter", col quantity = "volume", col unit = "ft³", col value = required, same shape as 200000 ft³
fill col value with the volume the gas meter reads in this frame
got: 366700 ft³
